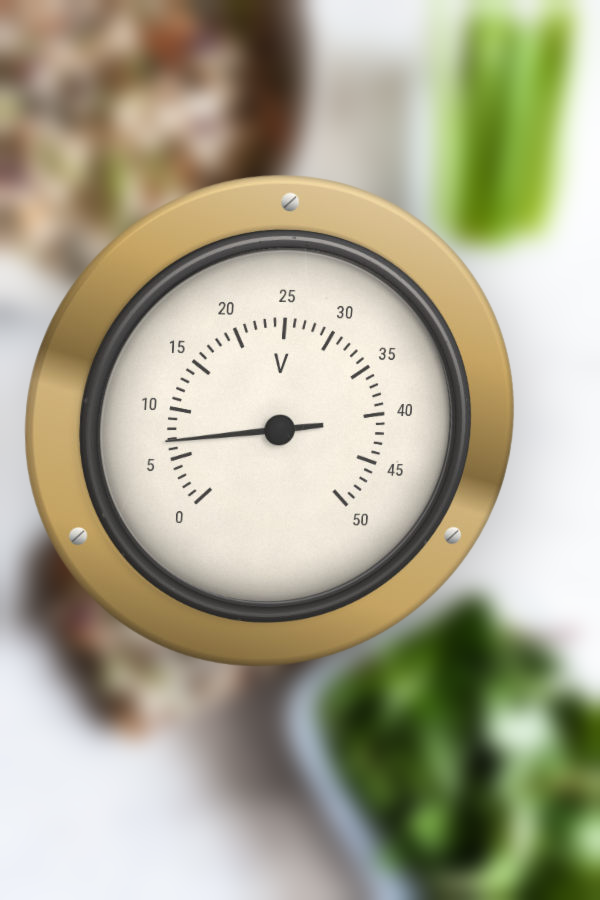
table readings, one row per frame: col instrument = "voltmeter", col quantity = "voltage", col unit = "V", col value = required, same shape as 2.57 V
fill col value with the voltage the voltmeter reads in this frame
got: 7 V
